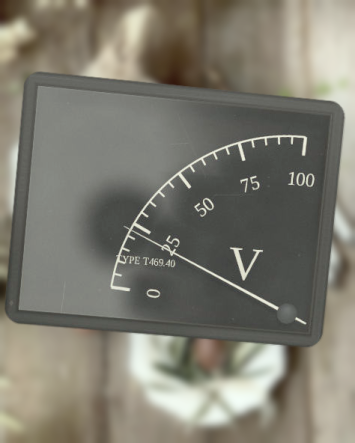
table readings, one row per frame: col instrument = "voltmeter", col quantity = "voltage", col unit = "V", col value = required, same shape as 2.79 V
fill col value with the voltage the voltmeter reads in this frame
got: 22.5 V
